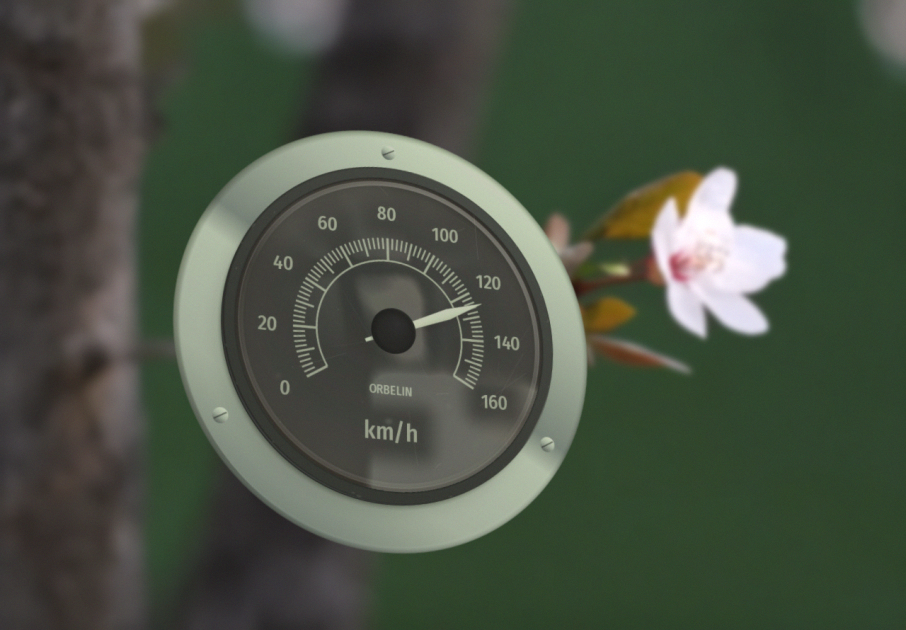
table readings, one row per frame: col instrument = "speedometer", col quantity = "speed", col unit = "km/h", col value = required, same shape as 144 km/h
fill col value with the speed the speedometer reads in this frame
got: 126 km/h
